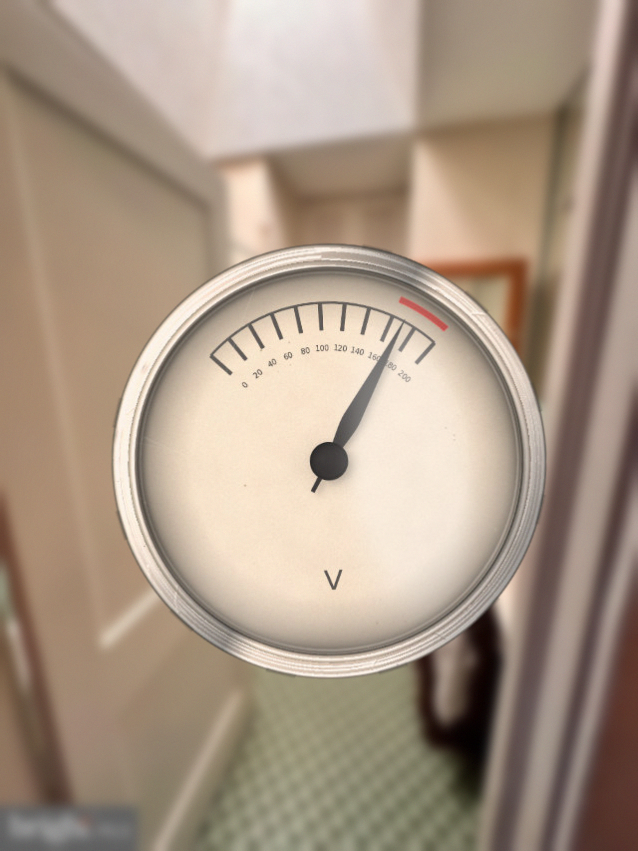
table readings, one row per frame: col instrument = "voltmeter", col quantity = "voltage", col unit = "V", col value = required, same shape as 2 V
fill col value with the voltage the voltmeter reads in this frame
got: 170 V
